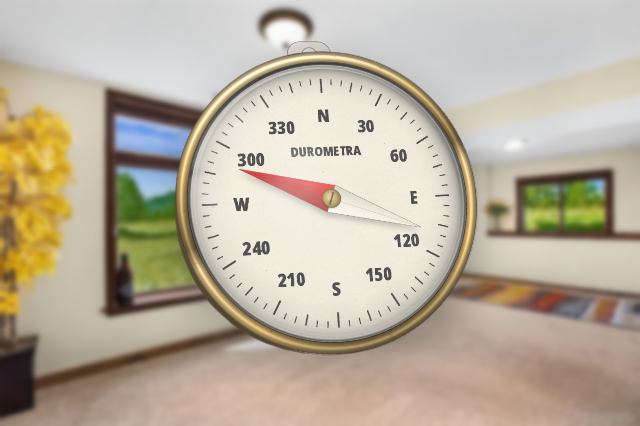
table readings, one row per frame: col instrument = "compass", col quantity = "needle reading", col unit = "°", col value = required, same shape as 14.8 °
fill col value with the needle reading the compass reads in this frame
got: 290 °
